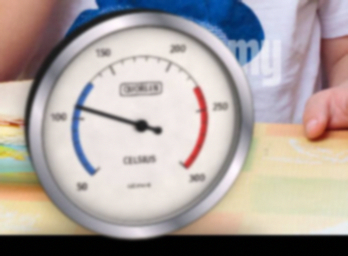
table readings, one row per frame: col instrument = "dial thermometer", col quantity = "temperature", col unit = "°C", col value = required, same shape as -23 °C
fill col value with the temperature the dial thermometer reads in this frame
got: 110 °C
